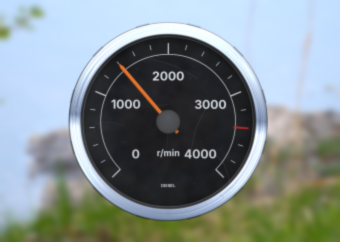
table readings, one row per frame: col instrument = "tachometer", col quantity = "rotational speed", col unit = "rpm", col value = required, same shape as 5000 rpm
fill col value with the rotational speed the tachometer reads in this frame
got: 1400 rpm
